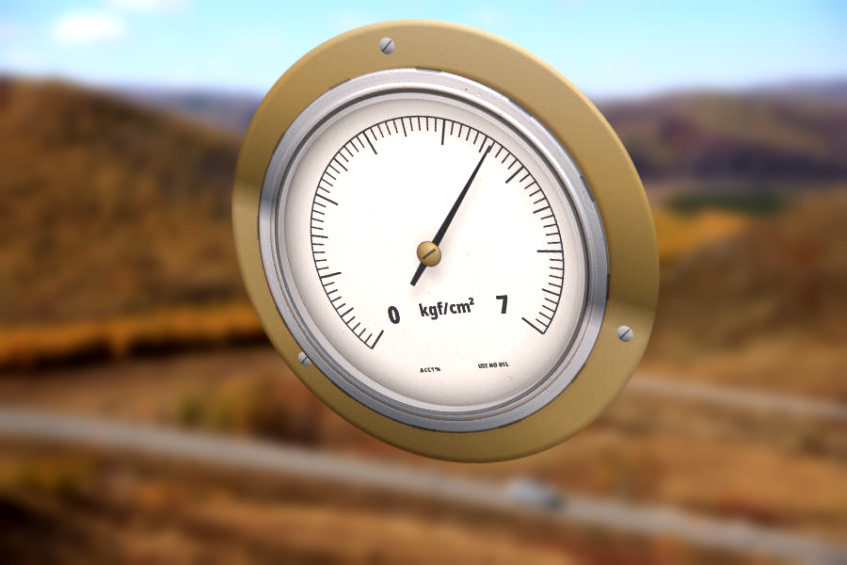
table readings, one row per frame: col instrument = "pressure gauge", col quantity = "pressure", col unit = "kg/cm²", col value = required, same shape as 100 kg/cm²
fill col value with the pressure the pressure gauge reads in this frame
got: 4.6 kg/cm²
